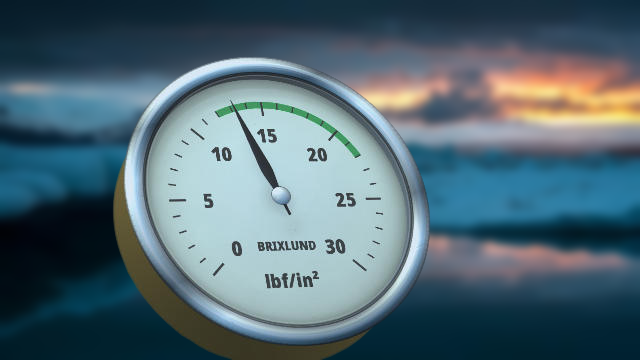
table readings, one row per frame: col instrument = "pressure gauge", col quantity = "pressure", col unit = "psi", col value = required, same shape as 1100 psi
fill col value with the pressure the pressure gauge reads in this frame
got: 13 psi
